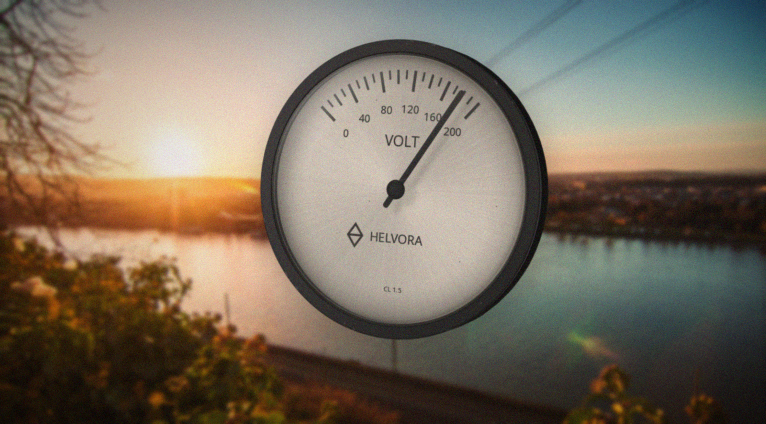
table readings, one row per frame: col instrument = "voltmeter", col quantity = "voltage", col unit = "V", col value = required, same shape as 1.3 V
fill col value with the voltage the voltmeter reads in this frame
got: 180 V
